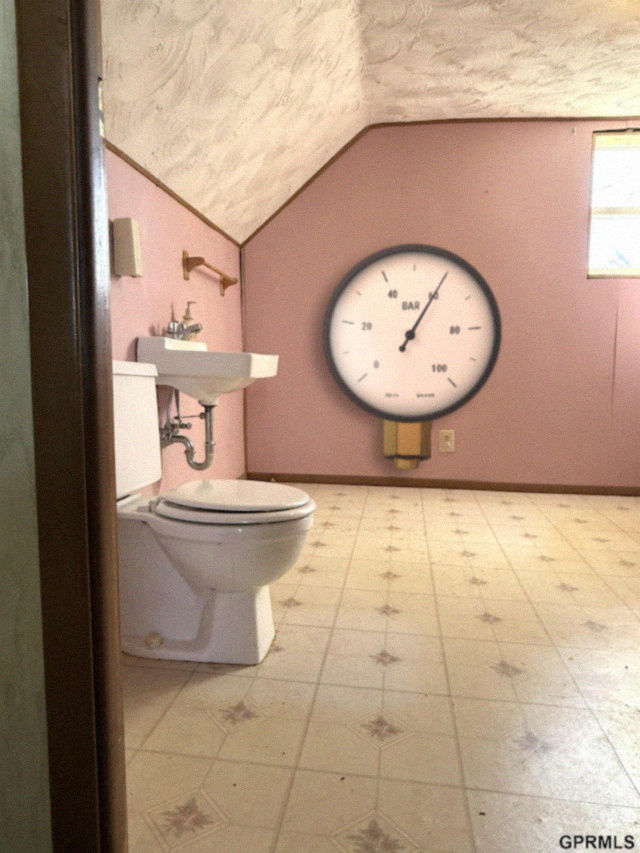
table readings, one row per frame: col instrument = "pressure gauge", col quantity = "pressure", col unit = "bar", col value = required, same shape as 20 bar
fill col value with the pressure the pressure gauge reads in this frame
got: 60 bar
